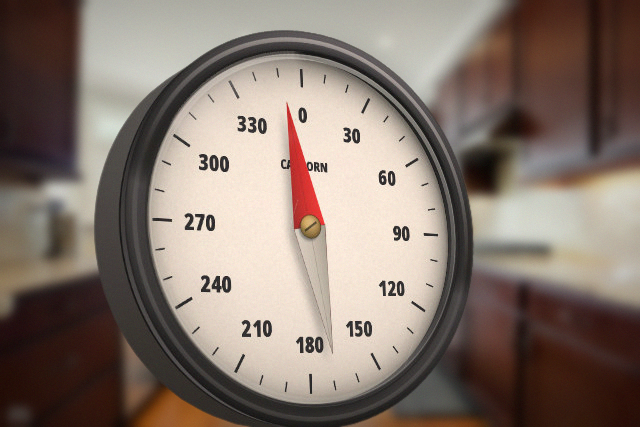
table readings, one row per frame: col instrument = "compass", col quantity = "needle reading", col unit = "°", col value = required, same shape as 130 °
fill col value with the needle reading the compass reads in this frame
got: 350 °
